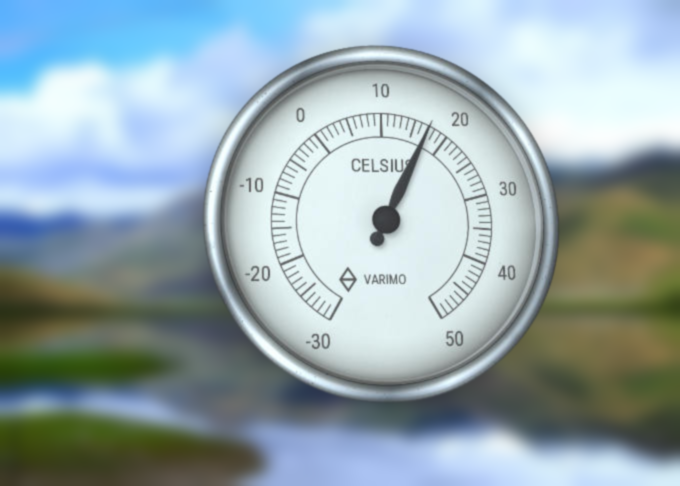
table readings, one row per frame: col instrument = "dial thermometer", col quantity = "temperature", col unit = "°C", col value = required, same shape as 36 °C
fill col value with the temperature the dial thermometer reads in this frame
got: 17 °C
